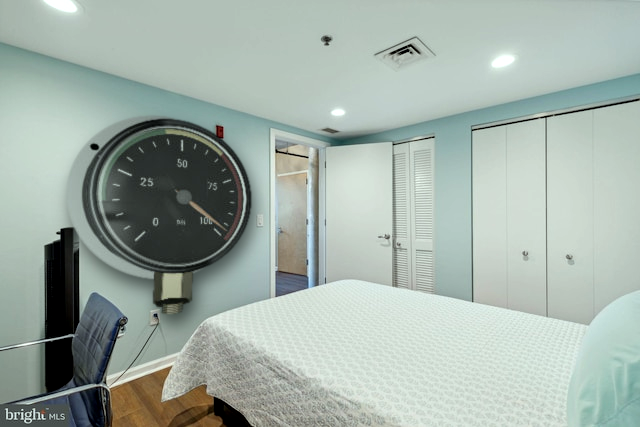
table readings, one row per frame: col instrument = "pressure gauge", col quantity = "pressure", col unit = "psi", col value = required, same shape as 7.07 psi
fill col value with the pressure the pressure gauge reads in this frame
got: 97.5 psi
